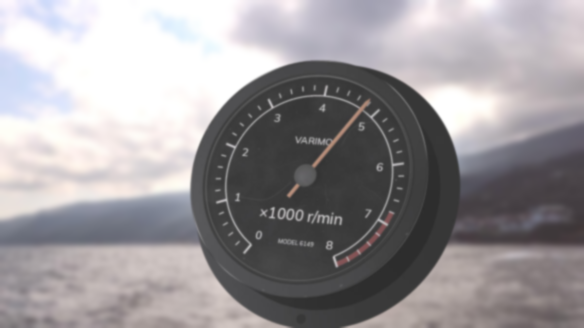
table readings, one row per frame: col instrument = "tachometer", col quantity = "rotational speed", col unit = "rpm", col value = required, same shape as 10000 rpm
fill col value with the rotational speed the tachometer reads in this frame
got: 4800 rpm
